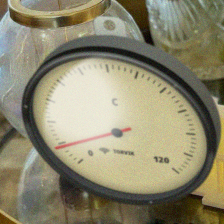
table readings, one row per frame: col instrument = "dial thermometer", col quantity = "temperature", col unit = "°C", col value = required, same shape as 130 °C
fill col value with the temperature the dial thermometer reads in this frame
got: 10 °C
